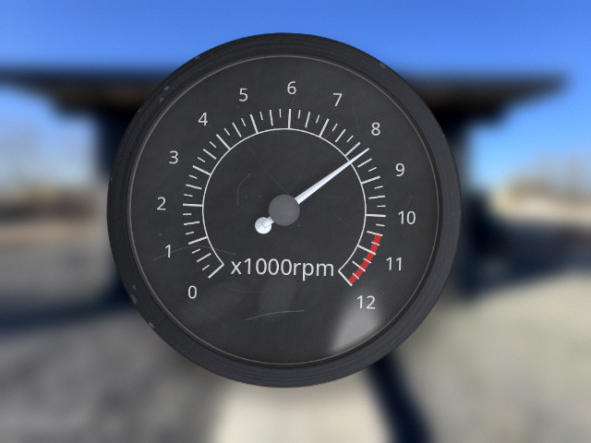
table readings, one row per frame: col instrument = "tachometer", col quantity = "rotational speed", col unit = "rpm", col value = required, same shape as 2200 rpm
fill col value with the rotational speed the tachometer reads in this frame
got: 8250 rpm
